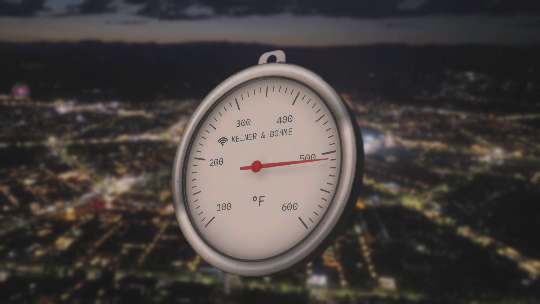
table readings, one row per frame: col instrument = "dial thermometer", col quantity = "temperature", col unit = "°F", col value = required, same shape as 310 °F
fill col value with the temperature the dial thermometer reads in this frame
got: 510 °F
